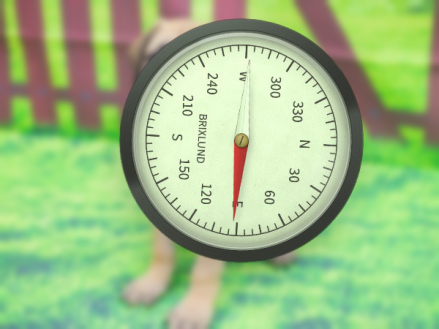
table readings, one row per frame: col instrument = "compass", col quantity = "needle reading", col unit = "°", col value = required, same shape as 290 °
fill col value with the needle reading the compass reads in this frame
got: 92.5 °
